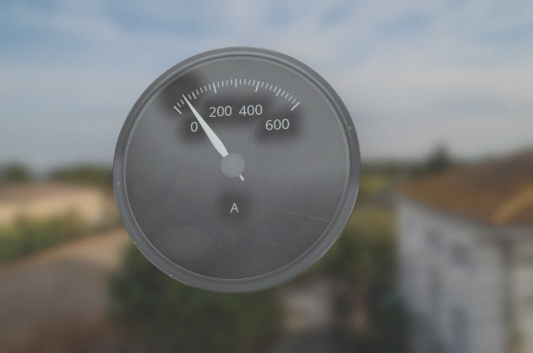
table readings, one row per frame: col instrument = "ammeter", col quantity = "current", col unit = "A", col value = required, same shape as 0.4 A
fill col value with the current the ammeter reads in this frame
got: 60 A
